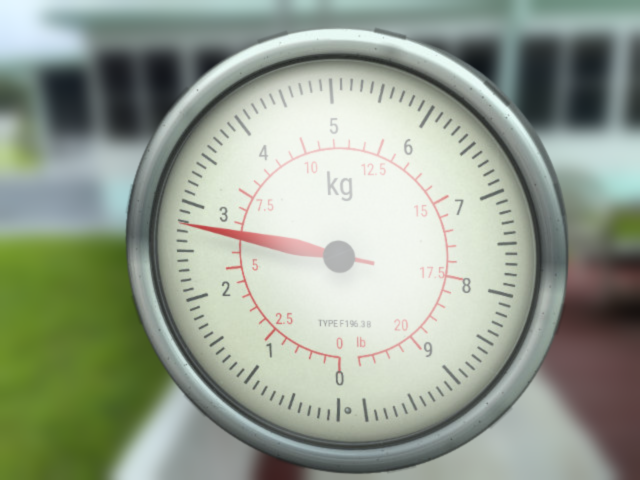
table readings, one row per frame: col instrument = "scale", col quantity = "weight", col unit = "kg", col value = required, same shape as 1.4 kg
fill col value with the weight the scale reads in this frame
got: 2.8 kg
